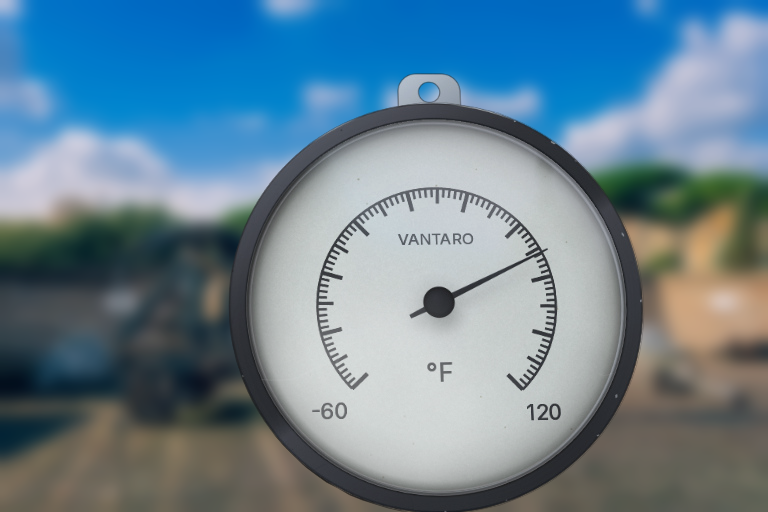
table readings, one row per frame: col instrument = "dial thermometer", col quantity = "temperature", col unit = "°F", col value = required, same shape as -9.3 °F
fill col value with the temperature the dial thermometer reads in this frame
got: 72 °F
